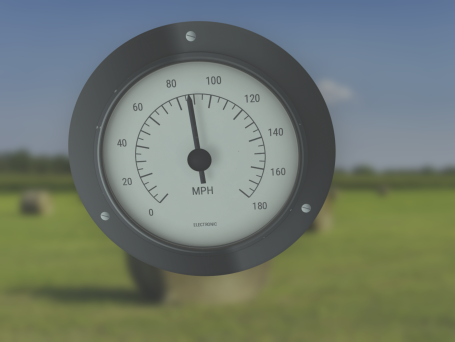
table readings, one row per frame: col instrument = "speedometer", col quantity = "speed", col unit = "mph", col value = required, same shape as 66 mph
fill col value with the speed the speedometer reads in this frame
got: 87.5 mph
